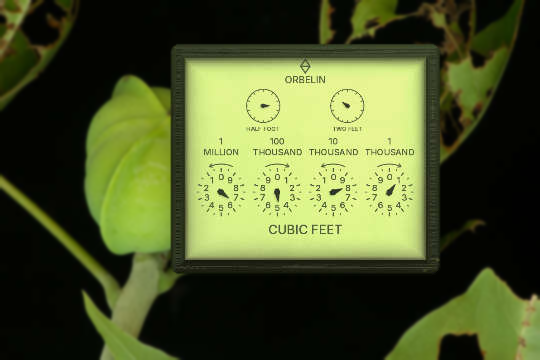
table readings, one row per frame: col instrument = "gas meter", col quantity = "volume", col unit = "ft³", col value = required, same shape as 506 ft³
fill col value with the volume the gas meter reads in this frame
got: 648100 ft³
